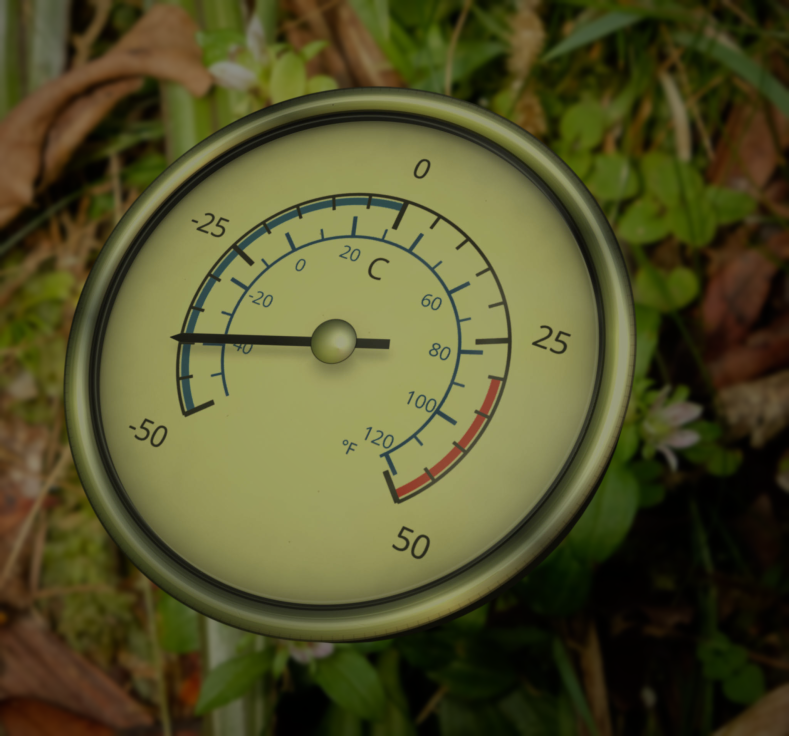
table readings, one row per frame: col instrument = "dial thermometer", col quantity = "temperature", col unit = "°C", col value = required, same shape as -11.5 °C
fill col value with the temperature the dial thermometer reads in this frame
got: -40 °C
